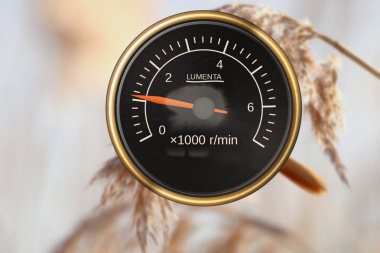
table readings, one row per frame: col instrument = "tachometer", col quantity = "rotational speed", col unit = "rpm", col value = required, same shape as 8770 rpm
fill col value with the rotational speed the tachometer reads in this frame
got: 1100 rpm
